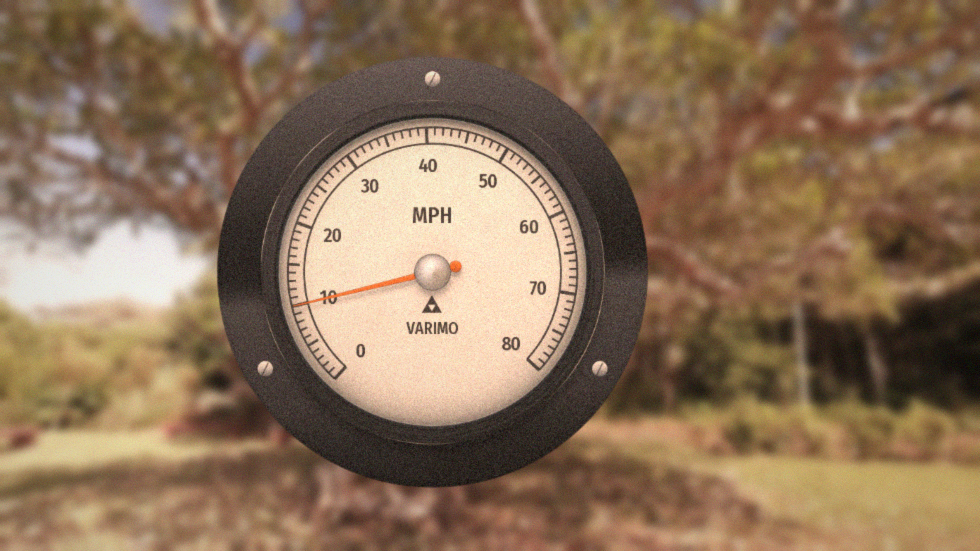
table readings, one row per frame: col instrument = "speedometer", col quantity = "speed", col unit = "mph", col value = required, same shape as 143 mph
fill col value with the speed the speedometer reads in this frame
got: 10 mph
